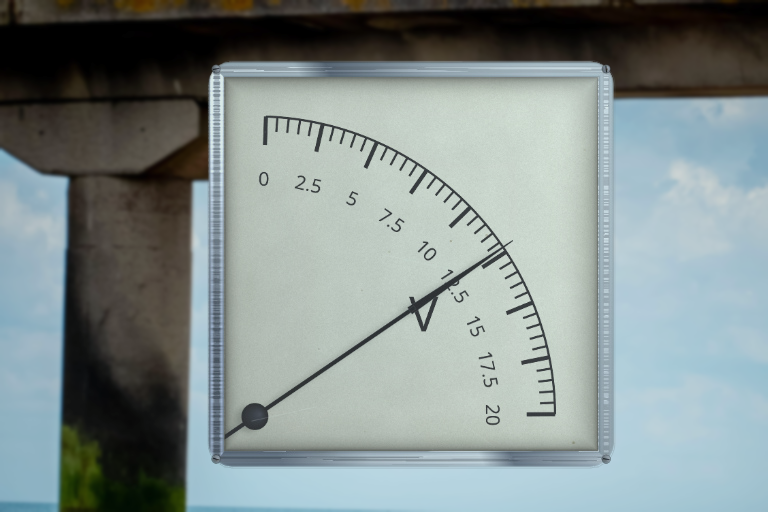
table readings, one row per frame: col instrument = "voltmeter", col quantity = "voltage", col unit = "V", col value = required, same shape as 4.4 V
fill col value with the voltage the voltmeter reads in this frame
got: 12.25 V
